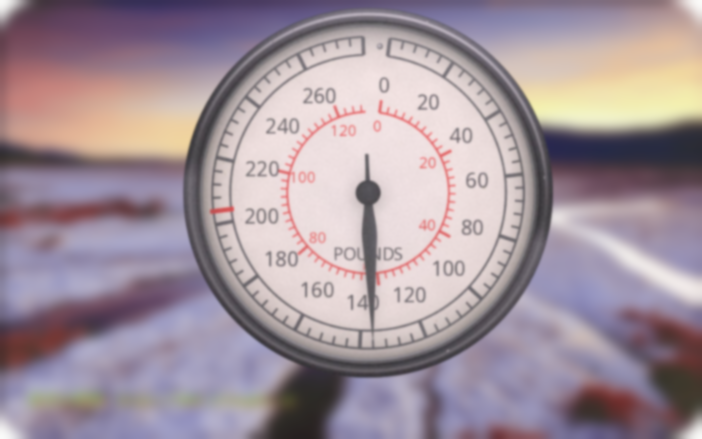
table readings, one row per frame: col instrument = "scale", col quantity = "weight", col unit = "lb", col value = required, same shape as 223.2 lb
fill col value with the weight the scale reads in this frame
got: 136 lb
